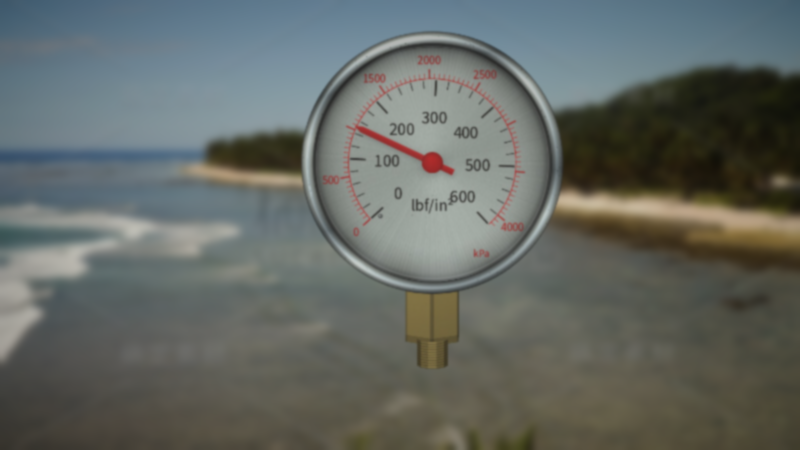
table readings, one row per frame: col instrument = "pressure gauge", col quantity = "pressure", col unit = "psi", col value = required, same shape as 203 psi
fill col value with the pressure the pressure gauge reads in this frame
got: 150 psi
